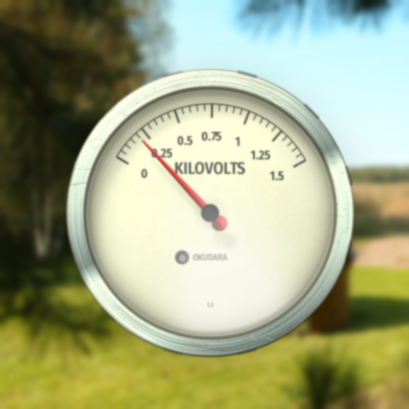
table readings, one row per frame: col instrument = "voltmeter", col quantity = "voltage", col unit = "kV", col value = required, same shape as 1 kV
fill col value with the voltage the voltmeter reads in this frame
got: 0.2 kV
